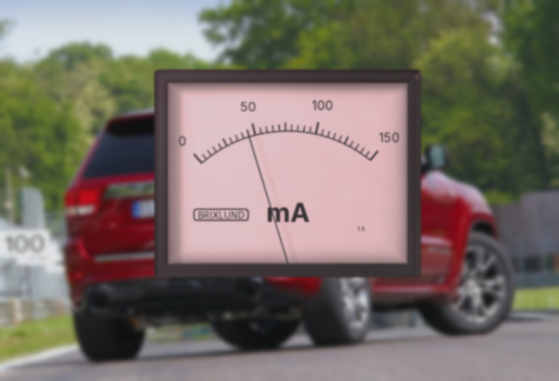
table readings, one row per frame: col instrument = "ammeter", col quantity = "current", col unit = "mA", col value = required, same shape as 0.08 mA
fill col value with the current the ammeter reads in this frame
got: 45 mA
